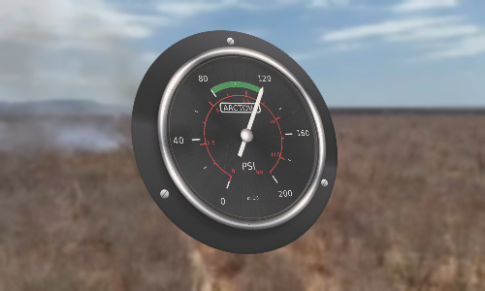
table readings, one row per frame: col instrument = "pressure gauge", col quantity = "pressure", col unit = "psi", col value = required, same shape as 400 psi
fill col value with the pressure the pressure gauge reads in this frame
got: 120 psi
